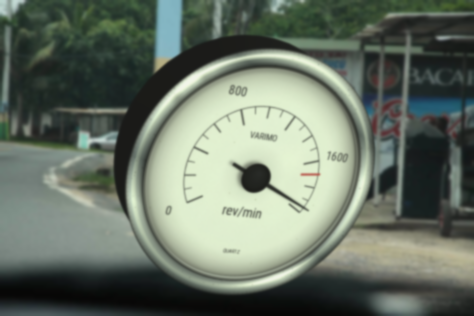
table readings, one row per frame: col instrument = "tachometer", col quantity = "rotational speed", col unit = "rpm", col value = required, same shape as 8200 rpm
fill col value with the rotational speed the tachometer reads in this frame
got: 1950 rpm
